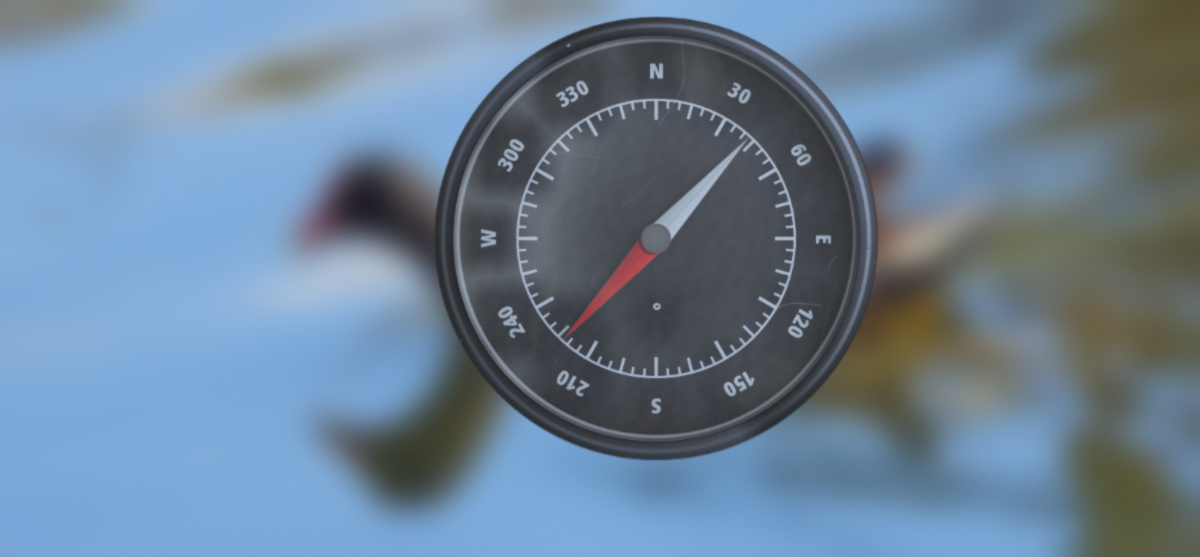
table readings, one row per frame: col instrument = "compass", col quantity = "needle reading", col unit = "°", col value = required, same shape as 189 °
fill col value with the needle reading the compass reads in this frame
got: 222.5 °
